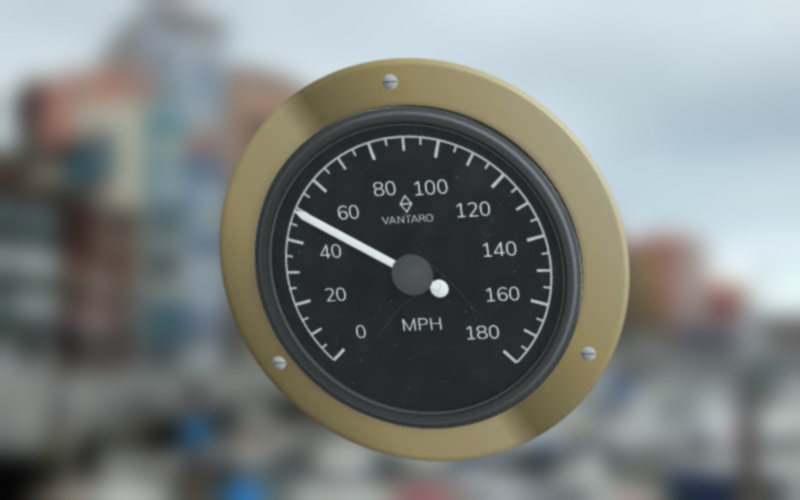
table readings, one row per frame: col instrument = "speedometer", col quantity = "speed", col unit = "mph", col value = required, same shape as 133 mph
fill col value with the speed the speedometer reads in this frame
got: 50 mph
